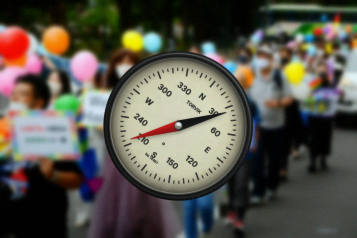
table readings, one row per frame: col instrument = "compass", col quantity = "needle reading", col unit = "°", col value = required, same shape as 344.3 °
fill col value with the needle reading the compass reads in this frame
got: 215 °
